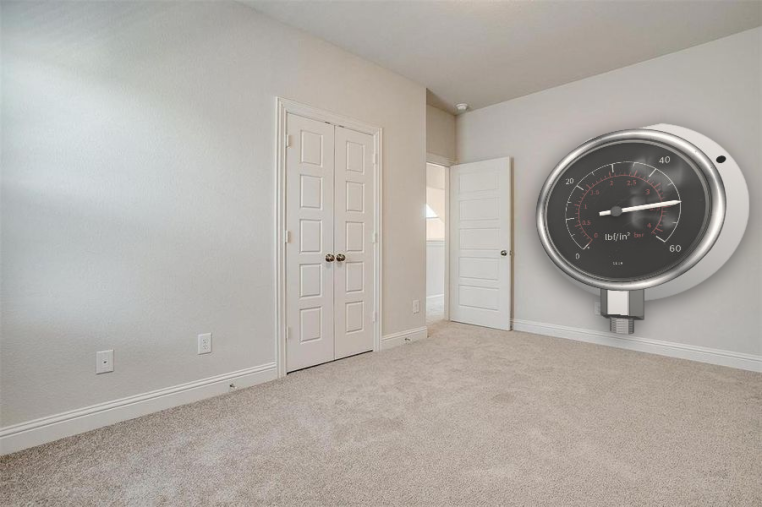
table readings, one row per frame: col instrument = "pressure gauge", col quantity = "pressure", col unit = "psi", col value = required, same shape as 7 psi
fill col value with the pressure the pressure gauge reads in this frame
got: 50 psi
